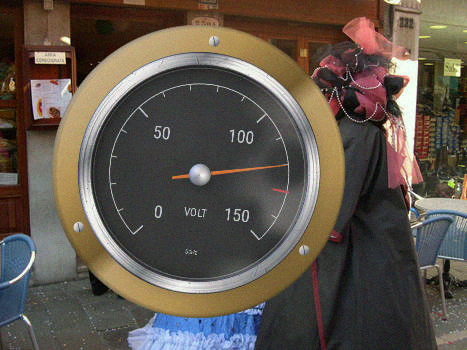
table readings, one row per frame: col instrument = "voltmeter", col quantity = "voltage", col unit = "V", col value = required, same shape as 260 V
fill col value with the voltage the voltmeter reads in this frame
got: 120 V
